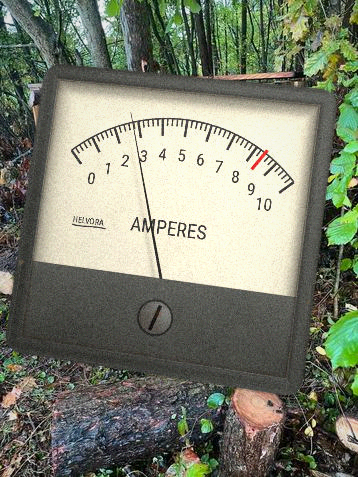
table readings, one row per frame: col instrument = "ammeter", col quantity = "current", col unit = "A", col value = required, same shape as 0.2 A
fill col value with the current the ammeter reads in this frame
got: 2.8 A
